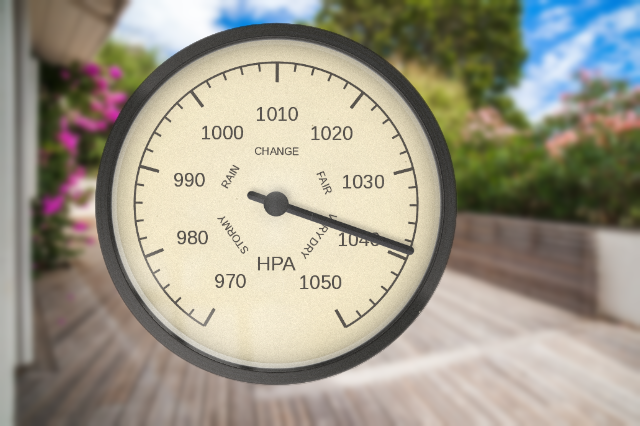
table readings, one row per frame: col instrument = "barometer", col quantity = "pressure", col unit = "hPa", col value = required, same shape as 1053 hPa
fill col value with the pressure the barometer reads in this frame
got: 1039 hPa
